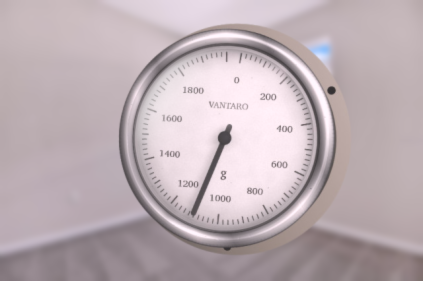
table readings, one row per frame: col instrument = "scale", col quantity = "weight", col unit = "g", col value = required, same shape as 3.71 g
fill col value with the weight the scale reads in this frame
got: 1100 g
